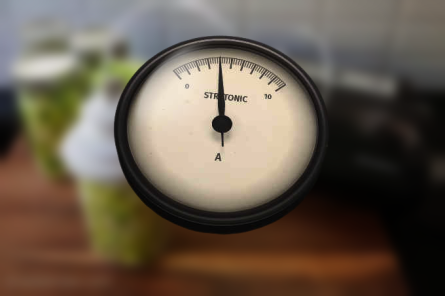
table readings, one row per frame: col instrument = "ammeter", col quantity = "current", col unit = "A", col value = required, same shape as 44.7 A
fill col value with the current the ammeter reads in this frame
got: 4 A
